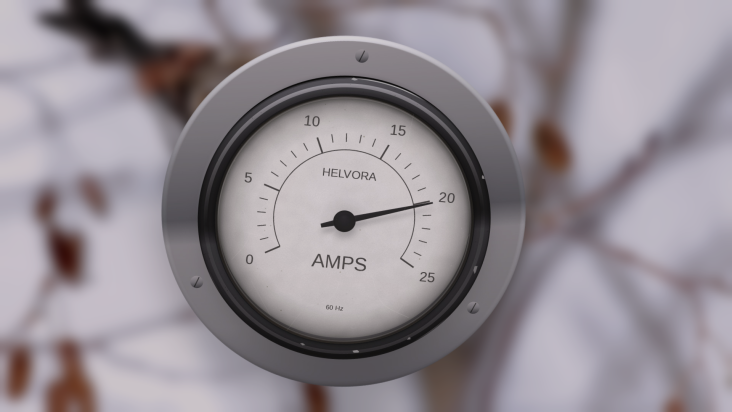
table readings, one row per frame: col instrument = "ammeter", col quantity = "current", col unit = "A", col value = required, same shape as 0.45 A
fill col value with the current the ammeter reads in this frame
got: 20 A
